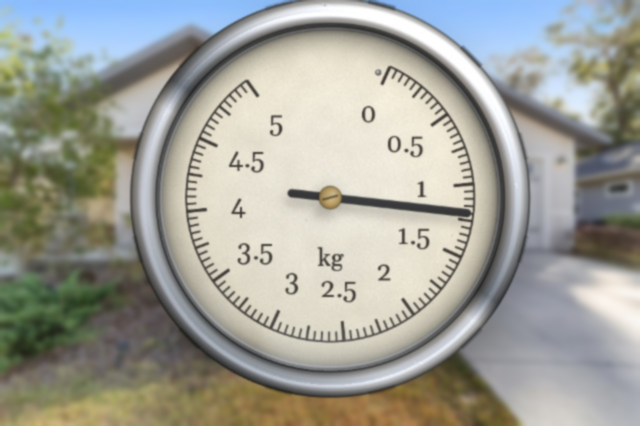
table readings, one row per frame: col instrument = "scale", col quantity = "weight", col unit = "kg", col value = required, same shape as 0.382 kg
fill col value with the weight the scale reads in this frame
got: 1.2 kg
